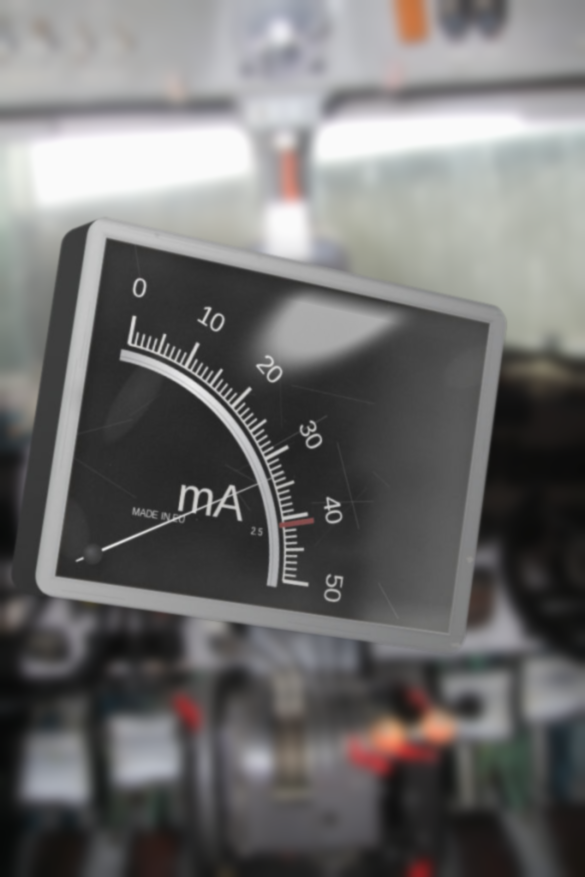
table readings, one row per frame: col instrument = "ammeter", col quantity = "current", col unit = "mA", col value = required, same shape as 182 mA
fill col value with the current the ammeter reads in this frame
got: 33 mA
